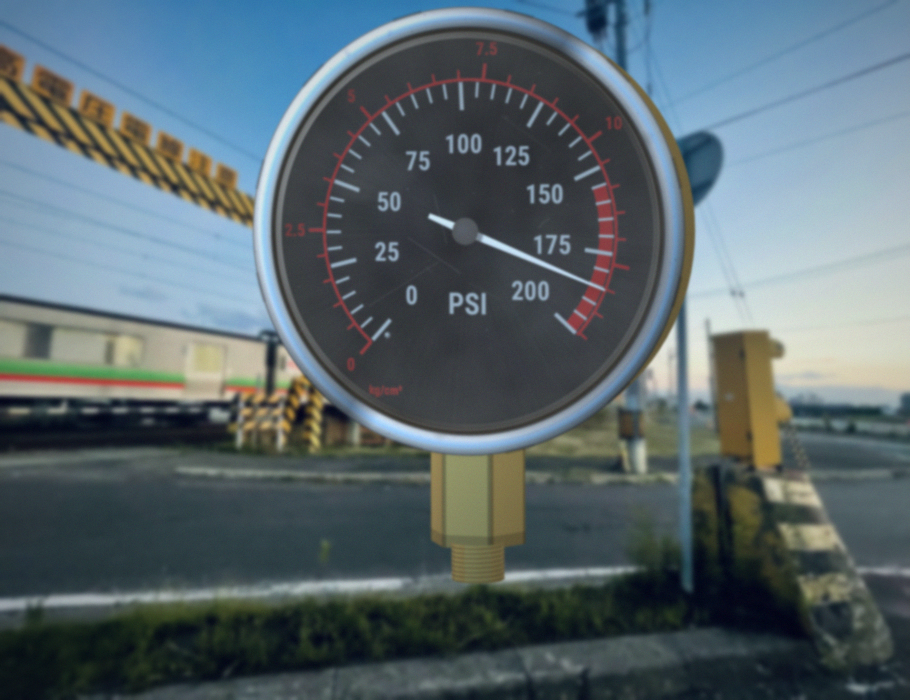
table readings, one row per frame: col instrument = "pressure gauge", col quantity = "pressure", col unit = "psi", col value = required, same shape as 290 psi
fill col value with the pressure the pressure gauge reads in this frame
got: 185 psi
